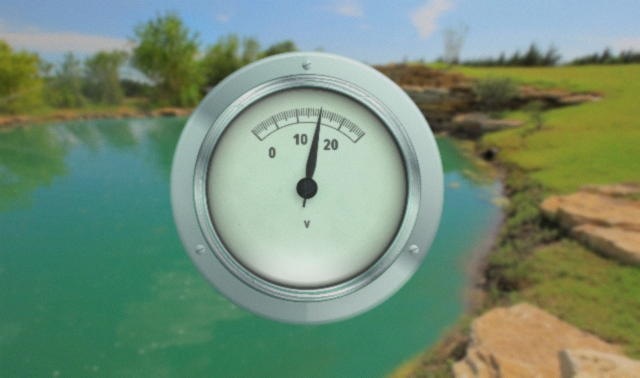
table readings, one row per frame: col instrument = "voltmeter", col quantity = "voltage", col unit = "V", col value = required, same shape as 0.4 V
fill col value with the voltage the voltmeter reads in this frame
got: 15 V
